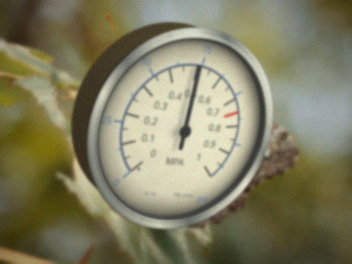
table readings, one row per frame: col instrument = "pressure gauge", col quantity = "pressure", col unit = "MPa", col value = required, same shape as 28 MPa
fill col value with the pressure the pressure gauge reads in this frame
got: 0.5 MPa
